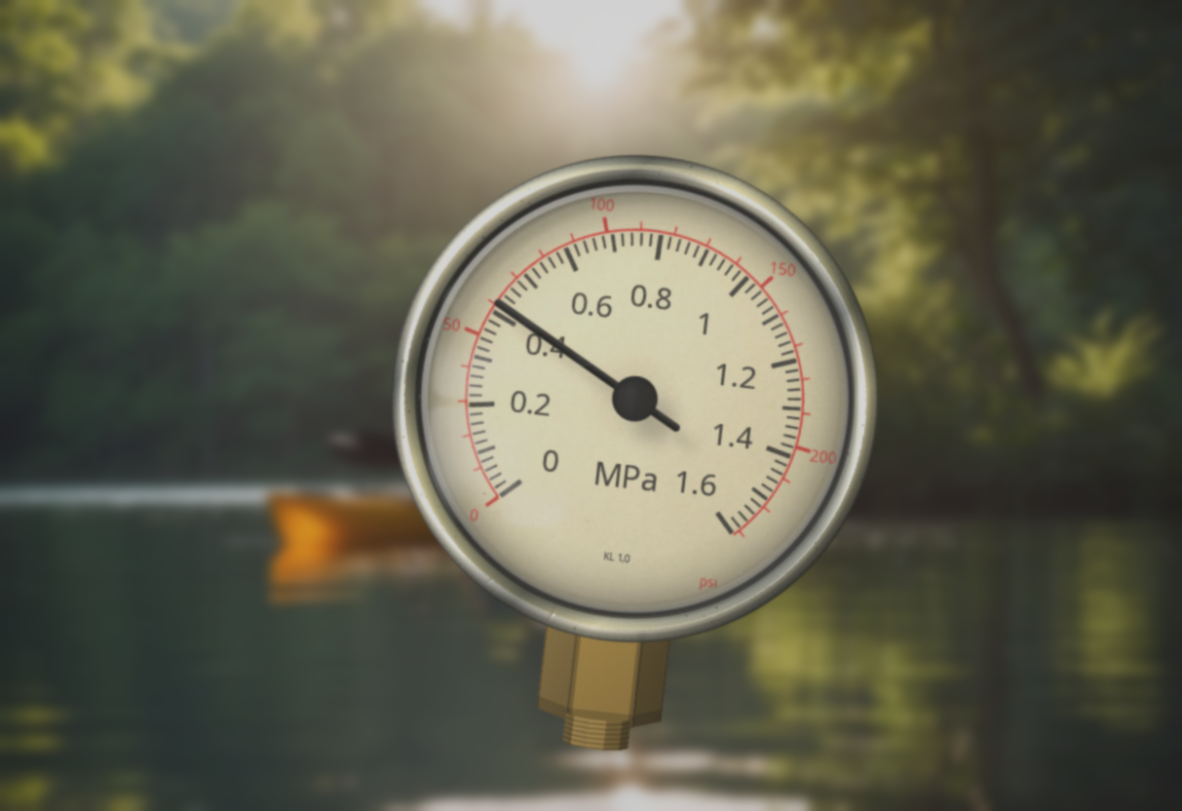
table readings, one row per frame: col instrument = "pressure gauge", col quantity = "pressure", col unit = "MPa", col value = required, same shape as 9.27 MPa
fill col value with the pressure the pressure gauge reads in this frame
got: 0.42 MPa
